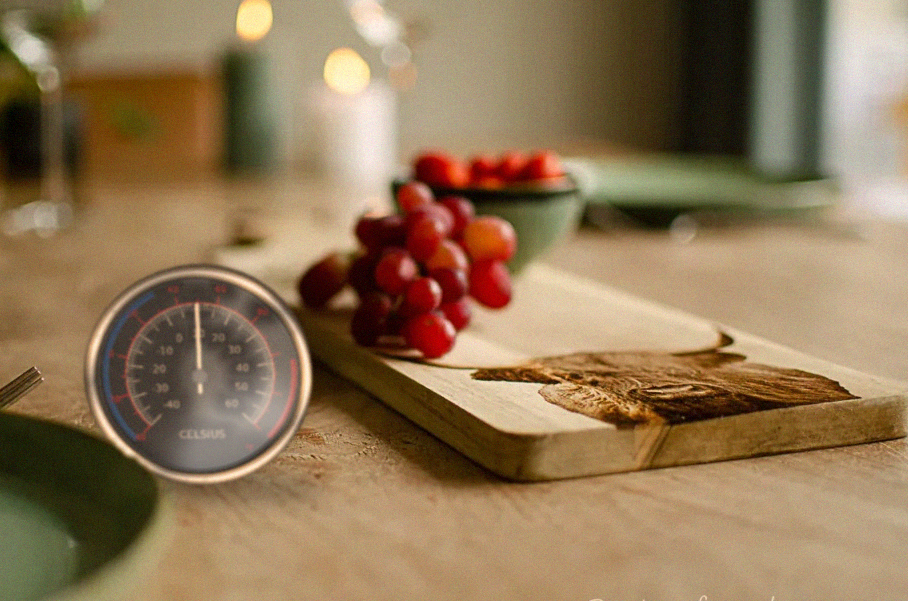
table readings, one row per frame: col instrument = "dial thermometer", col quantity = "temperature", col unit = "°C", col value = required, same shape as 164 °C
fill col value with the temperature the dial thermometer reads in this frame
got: 10 °C
